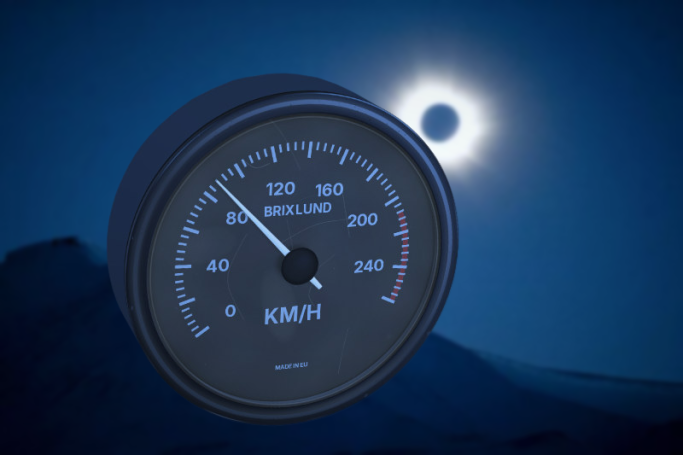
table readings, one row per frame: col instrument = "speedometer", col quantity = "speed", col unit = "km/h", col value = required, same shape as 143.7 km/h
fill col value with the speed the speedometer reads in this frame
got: 88 km/h
